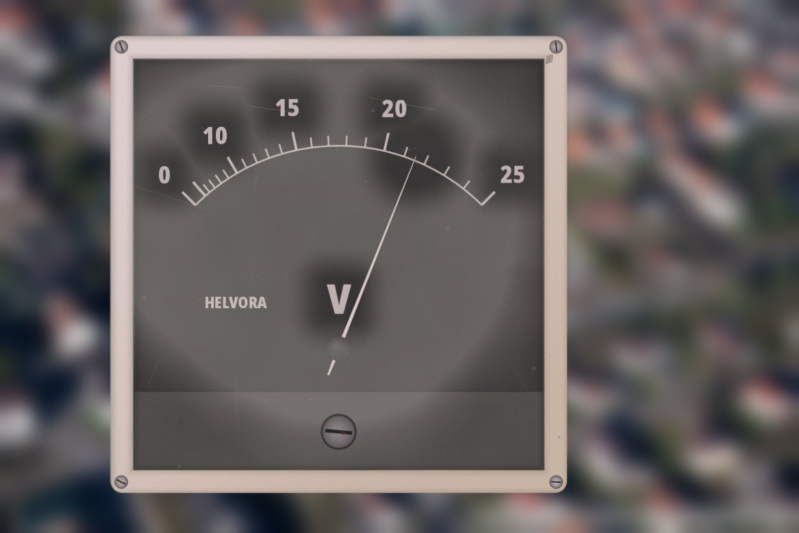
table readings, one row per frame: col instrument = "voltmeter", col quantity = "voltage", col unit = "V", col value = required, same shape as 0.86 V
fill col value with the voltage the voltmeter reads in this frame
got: 21.5 V
